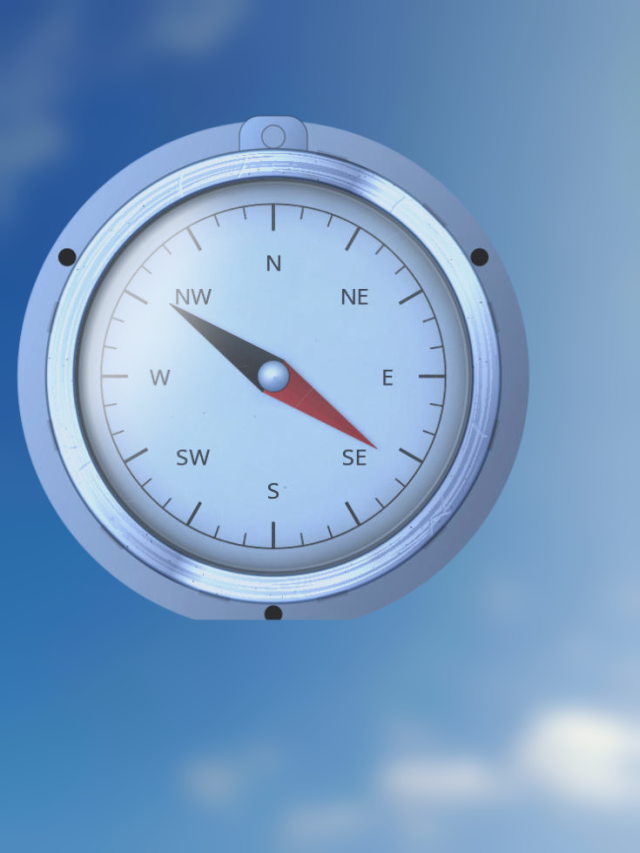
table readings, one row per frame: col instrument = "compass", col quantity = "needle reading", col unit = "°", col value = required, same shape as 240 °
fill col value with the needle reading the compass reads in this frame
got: 125 °
